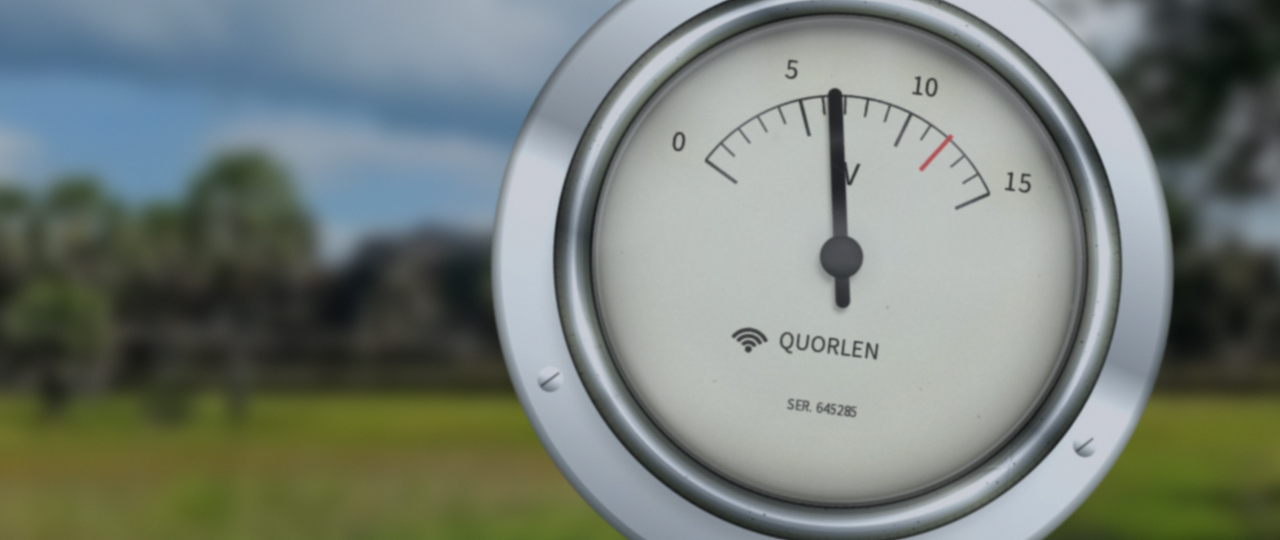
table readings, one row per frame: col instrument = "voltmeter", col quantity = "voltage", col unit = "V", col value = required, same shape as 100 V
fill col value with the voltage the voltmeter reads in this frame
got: 6.5 V
